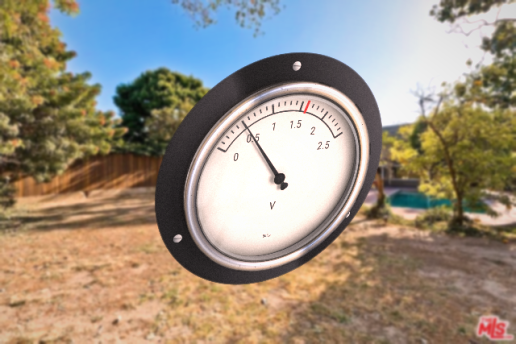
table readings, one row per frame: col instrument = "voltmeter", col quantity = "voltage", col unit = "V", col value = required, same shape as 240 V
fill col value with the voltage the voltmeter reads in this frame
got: 0.5 V
